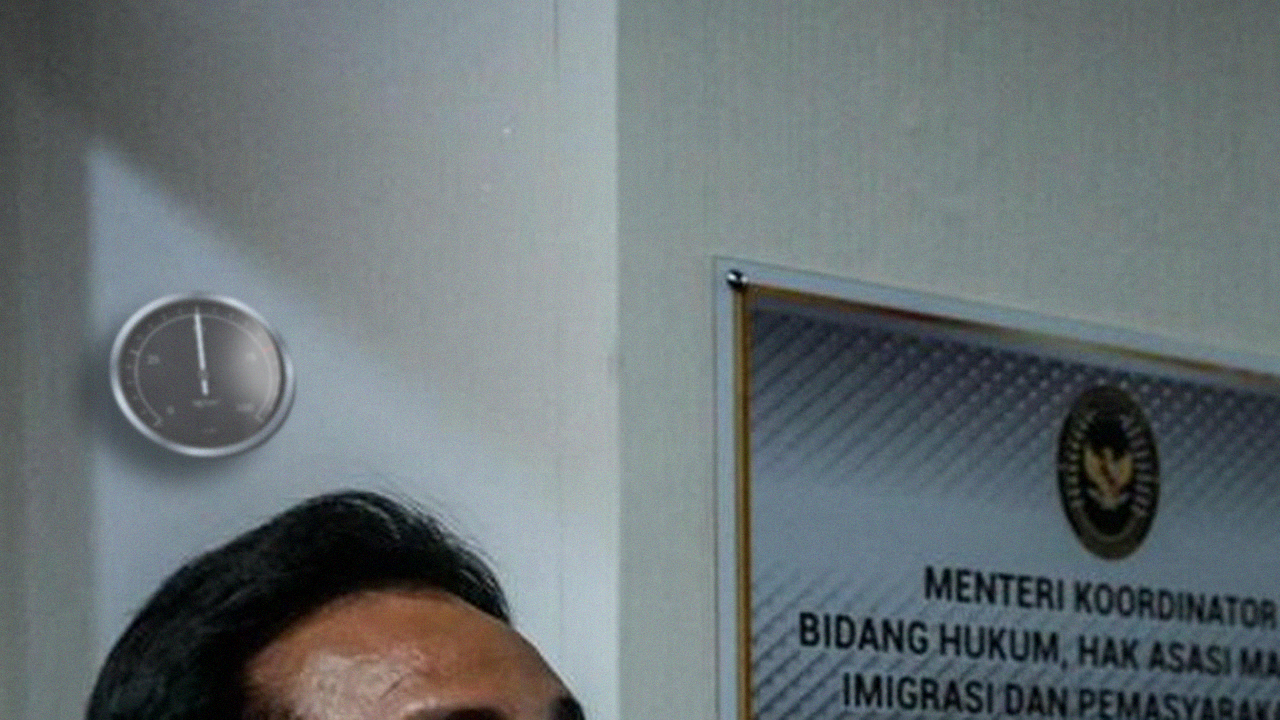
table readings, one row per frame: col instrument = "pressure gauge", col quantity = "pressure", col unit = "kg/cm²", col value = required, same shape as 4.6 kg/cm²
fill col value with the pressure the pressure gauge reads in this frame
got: 50 kg/cm²
